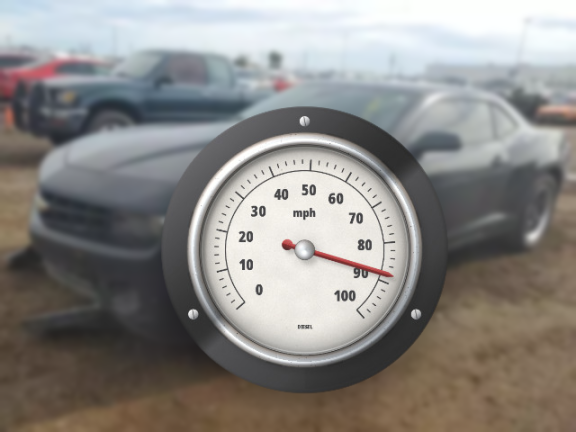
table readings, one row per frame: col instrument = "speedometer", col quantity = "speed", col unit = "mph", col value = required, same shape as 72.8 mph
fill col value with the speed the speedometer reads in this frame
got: 88 mph
